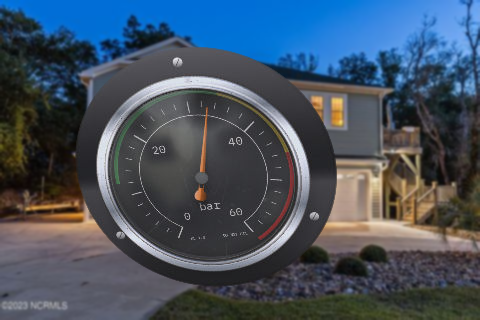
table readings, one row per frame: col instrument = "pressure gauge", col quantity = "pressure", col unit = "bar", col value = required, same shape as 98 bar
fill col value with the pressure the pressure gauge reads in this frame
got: 33 bar
